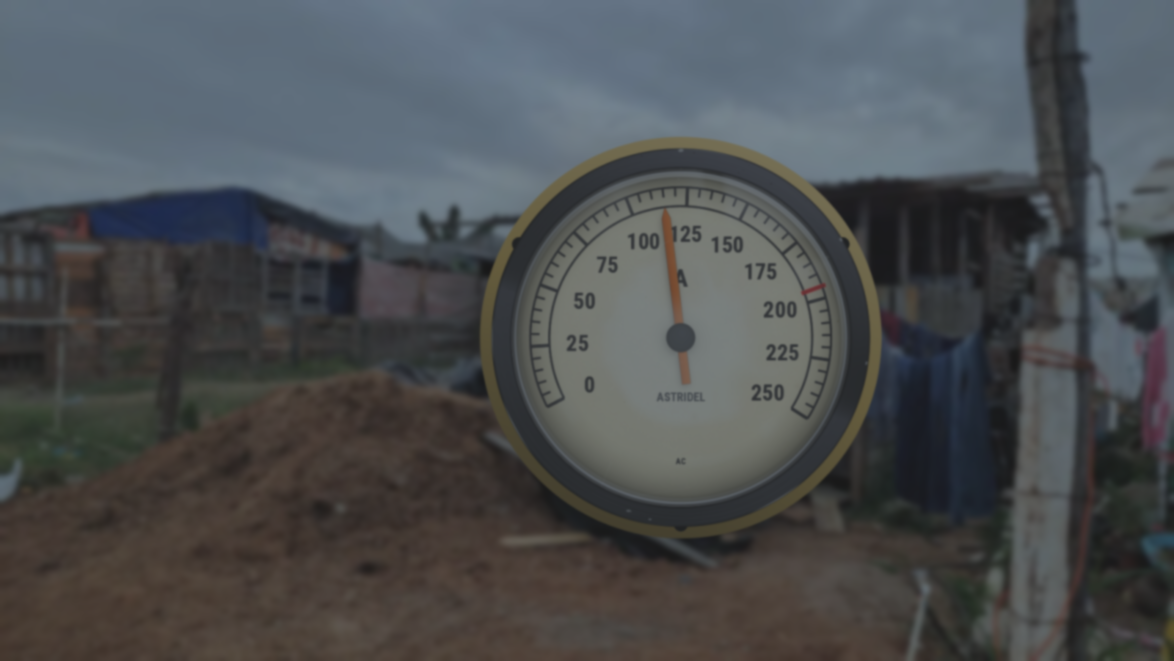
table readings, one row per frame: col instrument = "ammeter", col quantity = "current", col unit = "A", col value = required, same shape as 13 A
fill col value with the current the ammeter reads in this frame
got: 115 A
